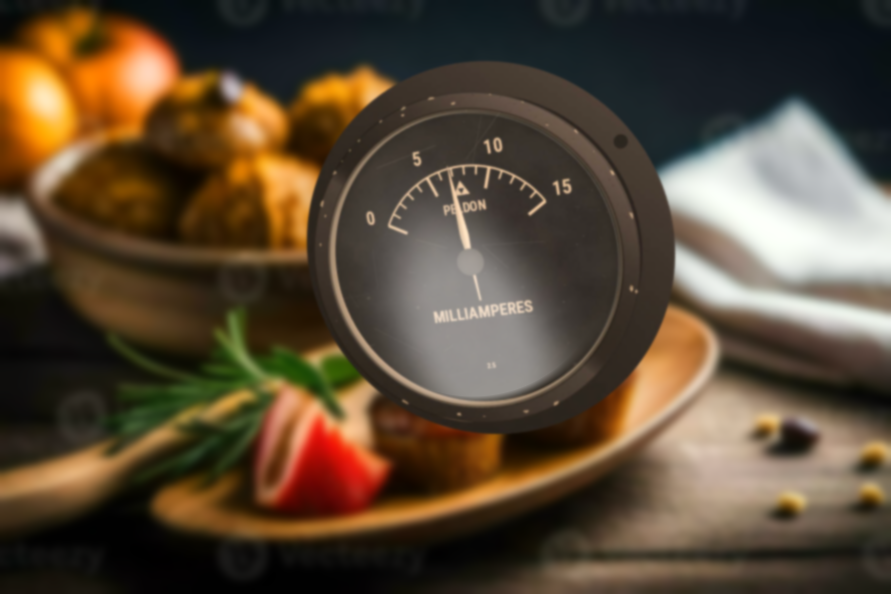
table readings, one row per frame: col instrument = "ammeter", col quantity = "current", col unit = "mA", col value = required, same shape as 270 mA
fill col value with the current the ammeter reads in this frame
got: 7 mA
